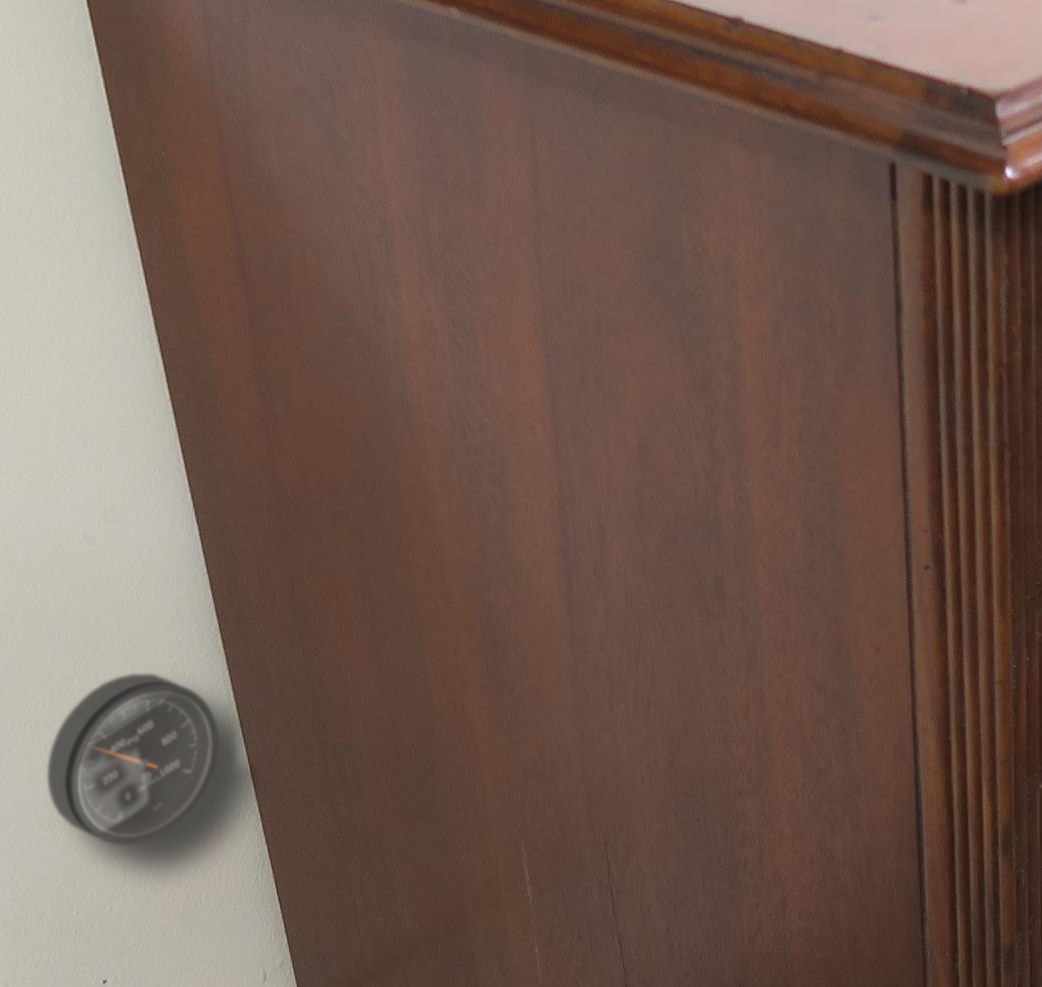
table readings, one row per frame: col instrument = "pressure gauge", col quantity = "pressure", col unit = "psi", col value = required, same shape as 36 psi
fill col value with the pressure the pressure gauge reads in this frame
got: 350 psi
